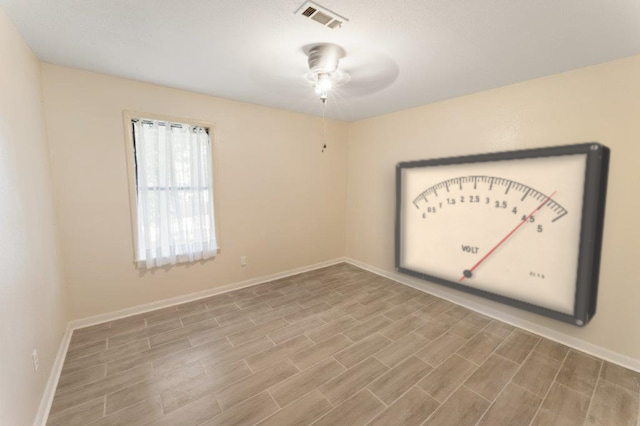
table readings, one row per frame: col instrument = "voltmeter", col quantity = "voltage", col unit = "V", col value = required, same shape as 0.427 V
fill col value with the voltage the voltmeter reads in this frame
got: 4.5 V
